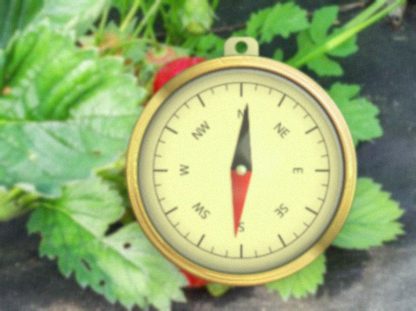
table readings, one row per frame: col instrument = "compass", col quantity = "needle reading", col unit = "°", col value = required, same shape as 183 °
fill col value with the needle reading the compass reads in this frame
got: 185 °
